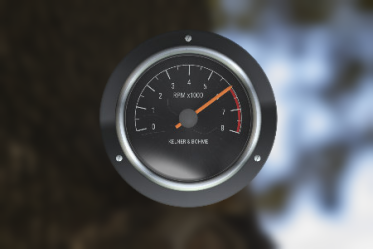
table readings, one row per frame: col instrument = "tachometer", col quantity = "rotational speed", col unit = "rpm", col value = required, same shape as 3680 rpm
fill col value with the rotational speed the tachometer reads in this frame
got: 6000 rpm
